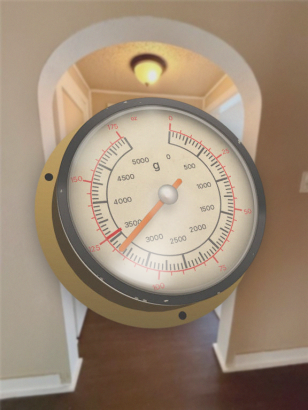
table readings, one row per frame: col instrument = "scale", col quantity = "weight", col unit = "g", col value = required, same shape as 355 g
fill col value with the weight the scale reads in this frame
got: 3350 g
